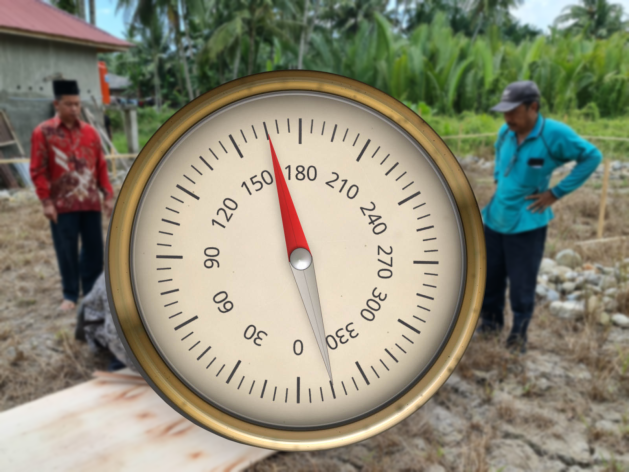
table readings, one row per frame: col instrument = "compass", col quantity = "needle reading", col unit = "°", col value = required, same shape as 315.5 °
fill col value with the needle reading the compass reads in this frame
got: 165 °
